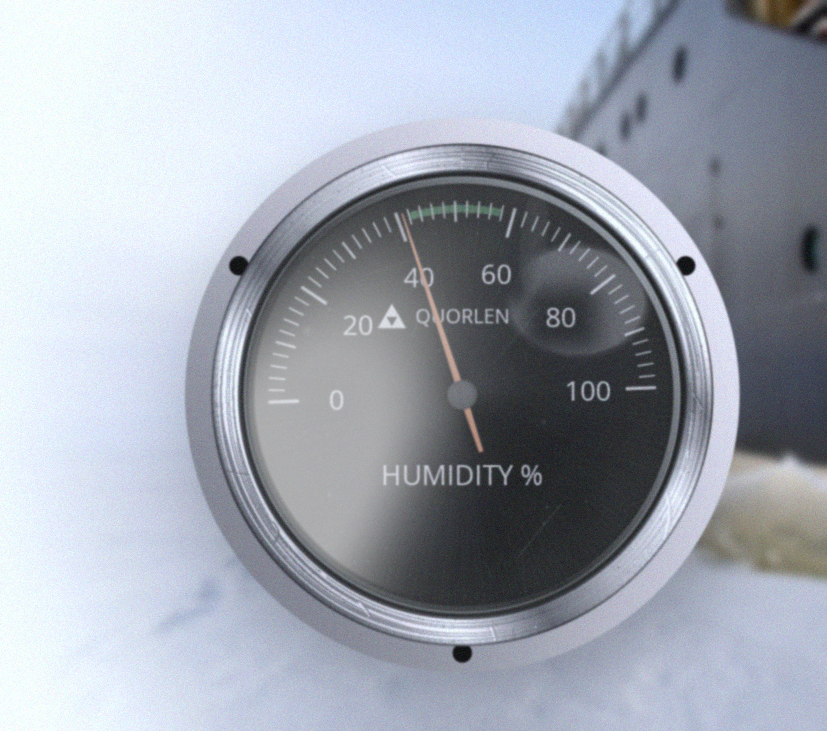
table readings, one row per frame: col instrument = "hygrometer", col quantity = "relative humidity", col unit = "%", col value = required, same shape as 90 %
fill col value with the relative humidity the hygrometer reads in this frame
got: 41 %
